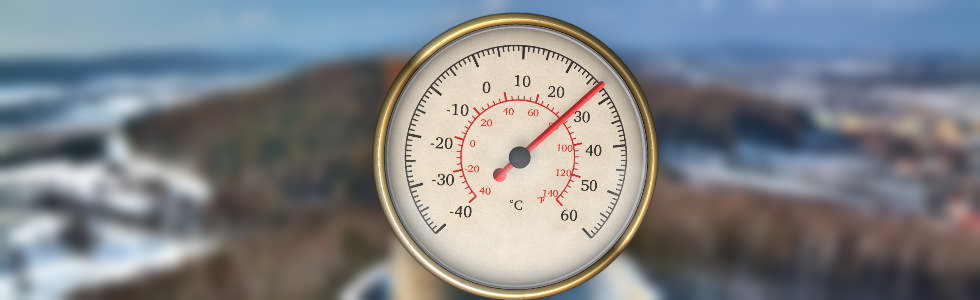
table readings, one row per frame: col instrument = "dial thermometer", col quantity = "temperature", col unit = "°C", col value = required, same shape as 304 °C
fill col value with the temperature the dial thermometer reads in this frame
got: 27 °C
